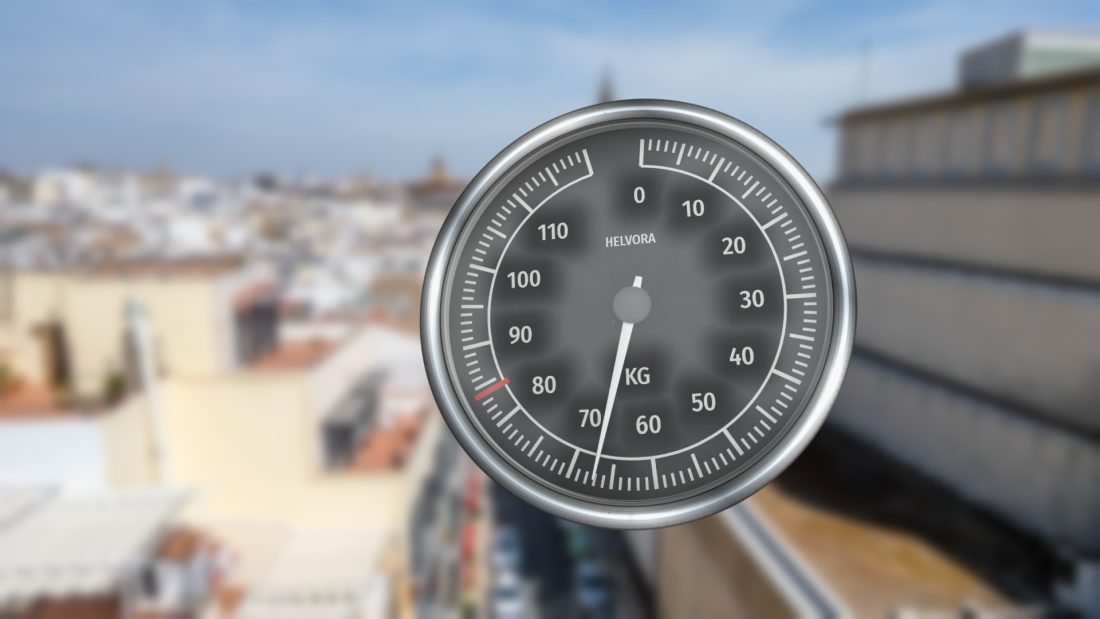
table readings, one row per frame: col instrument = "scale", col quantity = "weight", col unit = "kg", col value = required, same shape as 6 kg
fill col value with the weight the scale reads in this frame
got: 67 kg
